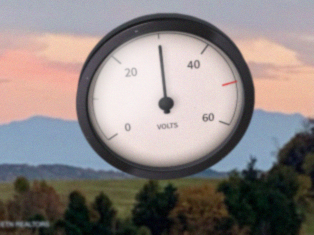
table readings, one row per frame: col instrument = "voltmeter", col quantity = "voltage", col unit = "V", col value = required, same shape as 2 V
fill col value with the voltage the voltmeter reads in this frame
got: 30 V
